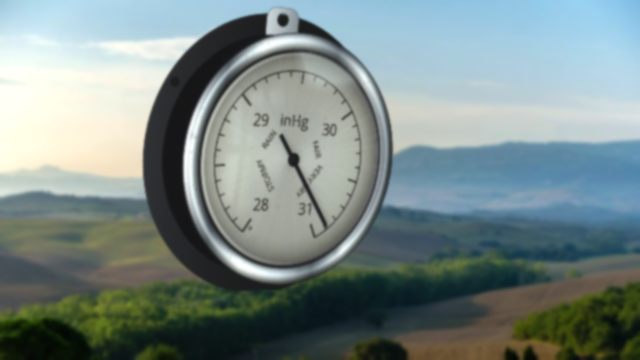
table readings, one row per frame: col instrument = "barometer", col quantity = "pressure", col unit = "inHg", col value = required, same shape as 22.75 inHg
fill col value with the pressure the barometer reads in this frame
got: 30.9 inHg
